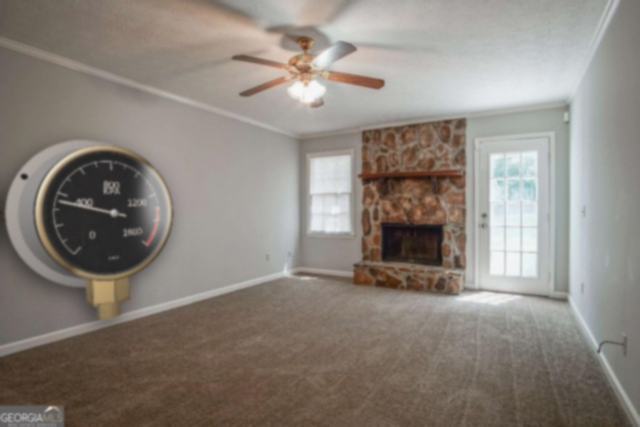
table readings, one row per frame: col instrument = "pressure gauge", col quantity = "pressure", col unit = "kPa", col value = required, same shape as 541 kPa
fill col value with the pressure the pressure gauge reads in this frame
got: 350 kPa
